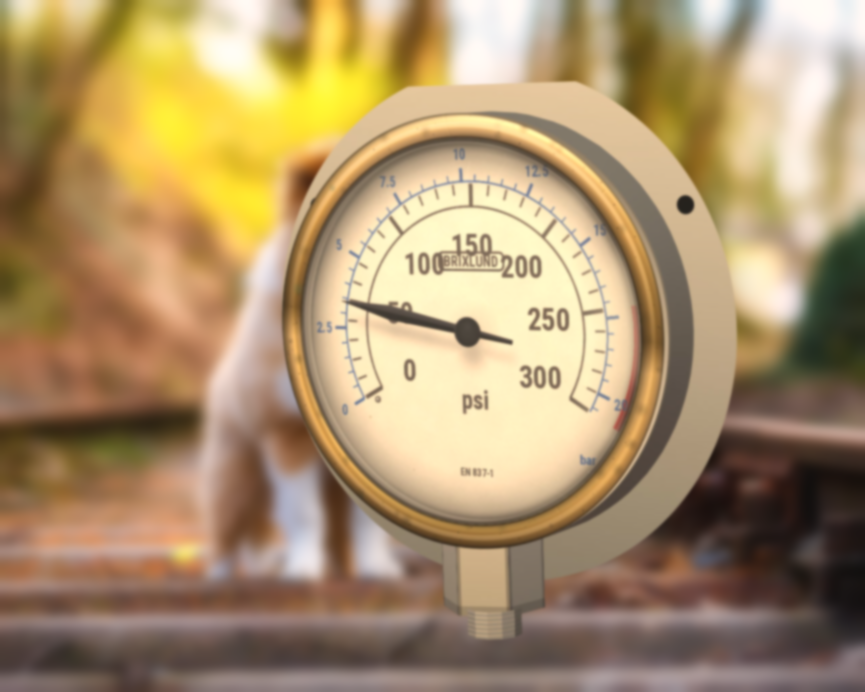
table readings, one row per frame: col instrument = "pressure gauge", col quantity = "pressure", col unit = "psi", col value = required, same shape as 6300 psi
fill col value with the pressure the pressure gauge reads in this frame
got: 50 psi
